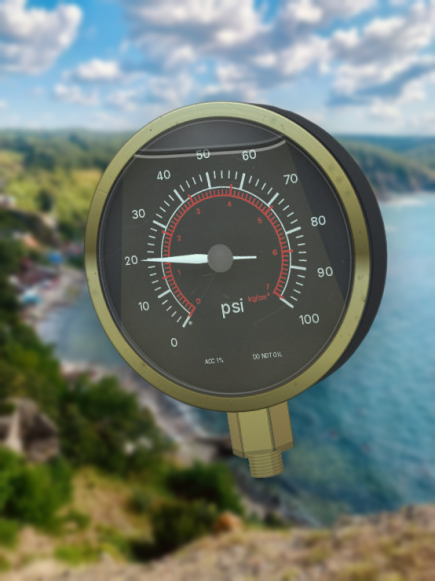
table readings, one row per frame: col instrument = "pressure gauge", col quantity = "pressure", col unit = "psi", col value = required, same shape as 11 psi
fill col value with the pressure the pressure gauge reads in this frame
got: 20 psi
